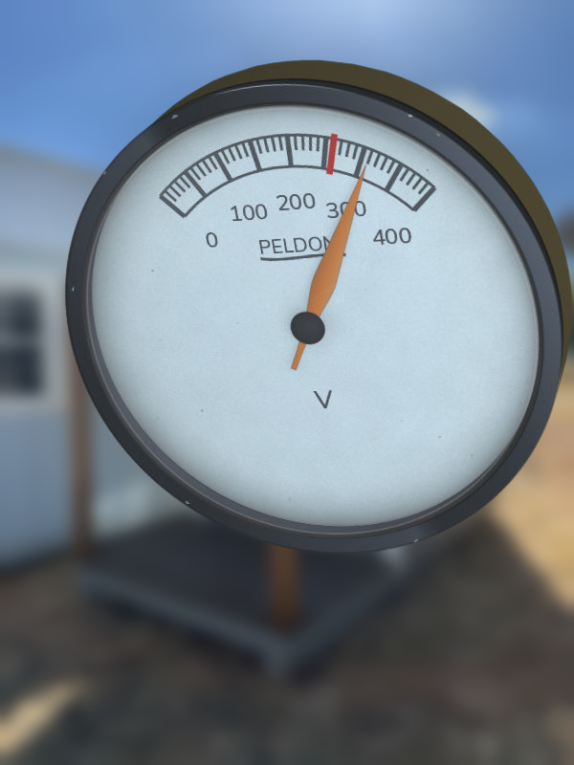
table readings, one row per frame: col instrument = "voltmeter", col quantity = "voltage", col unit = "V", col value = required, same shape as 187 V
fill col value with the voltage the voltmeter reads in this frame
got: 310 V
